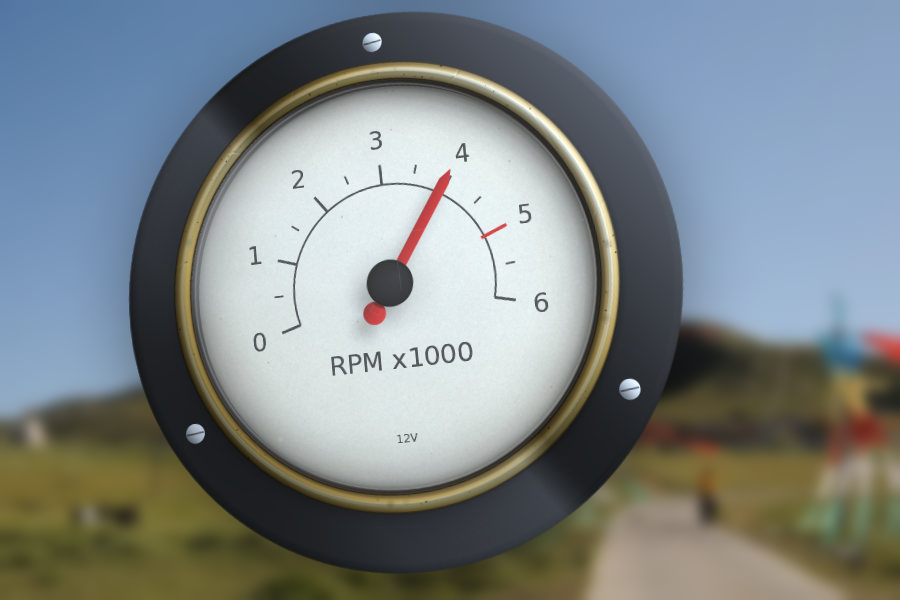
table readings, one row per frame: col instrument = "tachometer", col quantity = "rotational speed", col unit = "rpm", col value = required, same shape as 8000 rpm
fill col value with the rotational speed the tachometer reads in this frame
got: 4000 rpm
